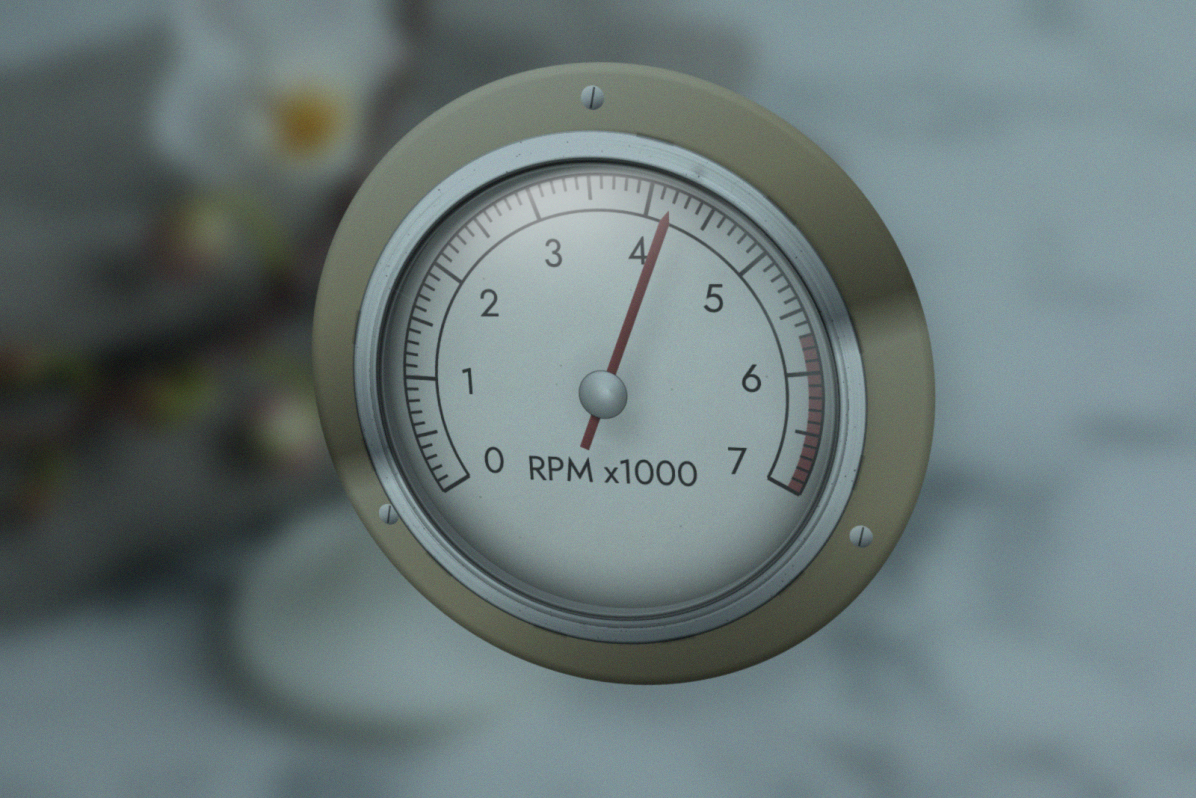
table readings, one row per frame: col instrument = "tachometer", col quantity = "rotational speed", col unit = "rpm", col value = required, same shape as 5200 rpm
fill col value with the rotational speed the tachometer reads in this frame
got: 4200 rpm
